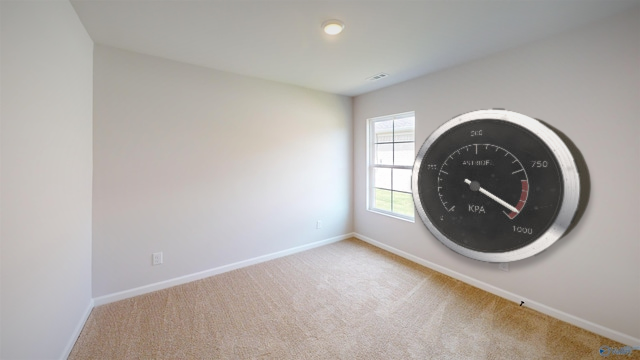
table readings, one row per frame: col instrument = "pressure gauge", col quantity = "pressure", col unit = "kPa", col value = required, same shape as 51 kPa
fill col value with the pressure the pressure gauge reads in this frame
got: 950 kPa
